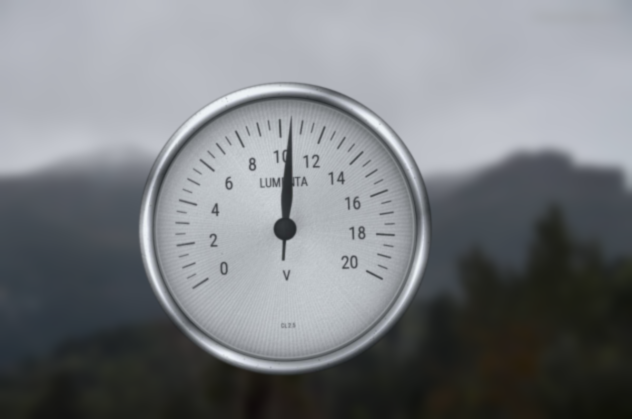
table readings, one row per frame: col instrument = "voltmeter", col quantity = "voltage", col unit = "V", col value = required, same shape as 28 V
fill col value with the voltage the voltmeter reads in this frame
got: 10.5 V
